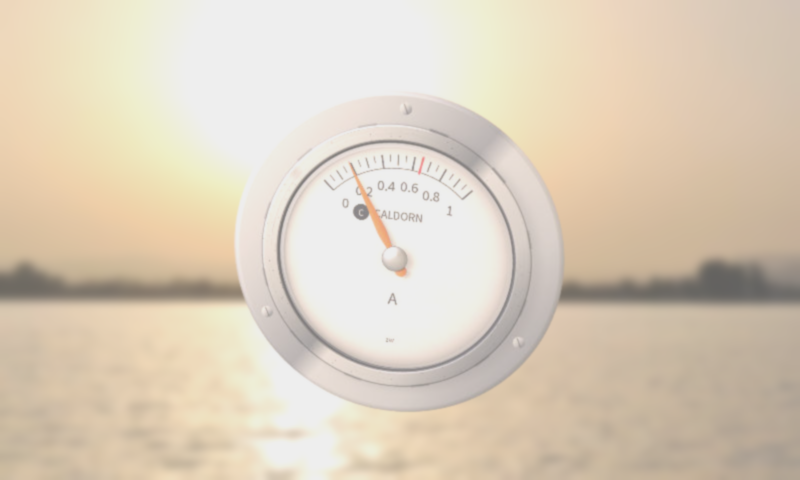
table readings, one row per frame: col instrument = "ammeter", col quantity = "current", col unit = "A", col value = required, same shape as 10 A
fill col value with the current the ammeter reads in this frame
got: 0.2 A
